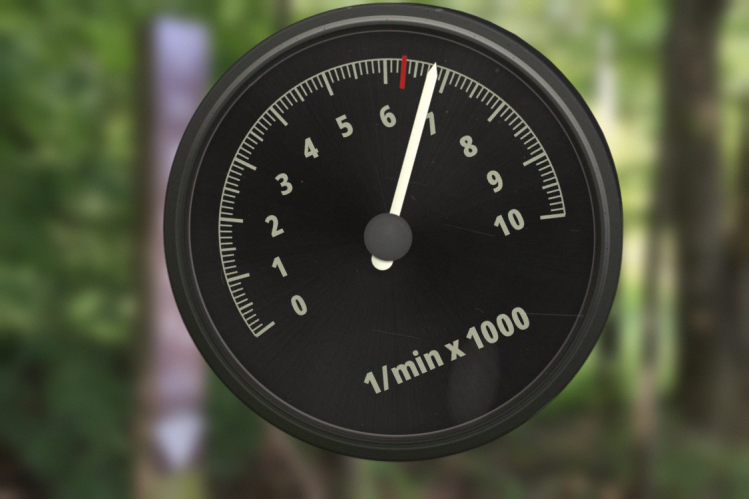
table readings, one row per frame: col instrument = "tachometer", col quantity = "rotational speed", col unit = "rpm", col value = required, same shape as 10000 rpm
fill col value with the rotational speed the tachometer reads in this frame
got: 6800 rpm
